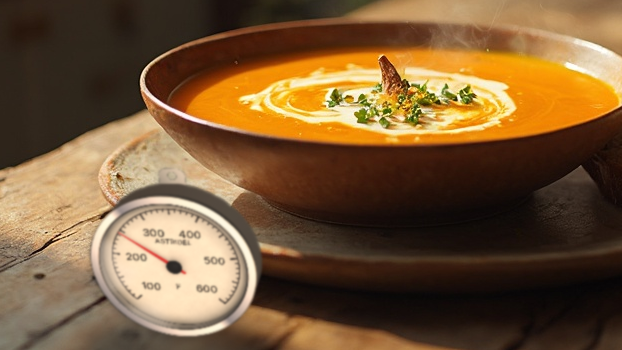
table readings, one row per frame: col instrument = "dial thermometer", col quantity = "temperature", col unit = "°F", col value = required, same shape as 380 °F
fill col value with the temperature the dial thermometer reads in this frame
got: 250 °F
